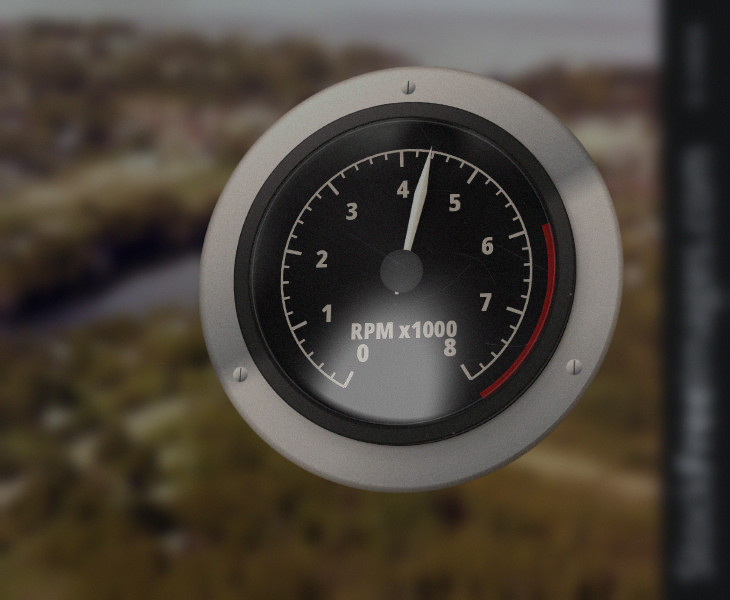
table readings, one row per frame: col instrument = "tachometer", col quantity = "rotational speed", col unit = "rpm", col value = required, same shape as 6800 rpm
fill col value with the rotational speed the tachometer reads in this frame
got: 4400 rpm
